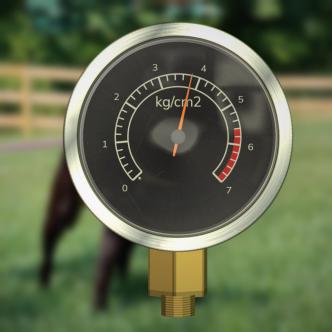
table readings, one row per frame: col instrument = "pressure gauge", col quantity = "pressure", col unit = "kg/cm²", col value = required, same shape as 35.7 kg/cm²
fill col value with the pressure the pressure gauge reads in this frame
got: 3.8 kg/cm²
